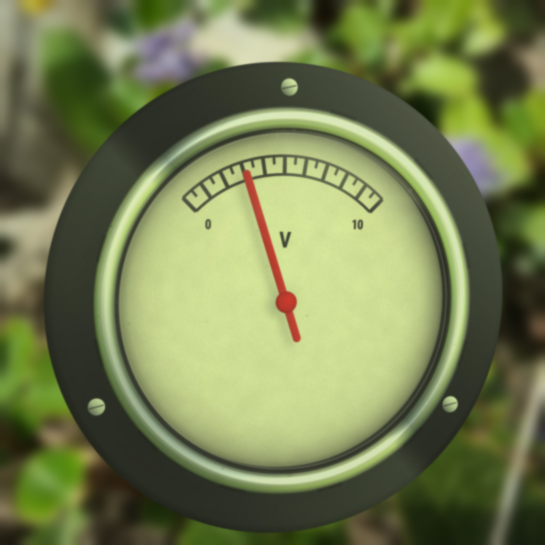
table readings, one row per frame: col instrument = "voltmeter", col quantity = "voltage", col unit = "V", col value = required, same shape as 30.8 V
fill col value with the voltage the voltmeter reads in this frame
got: 3 V
